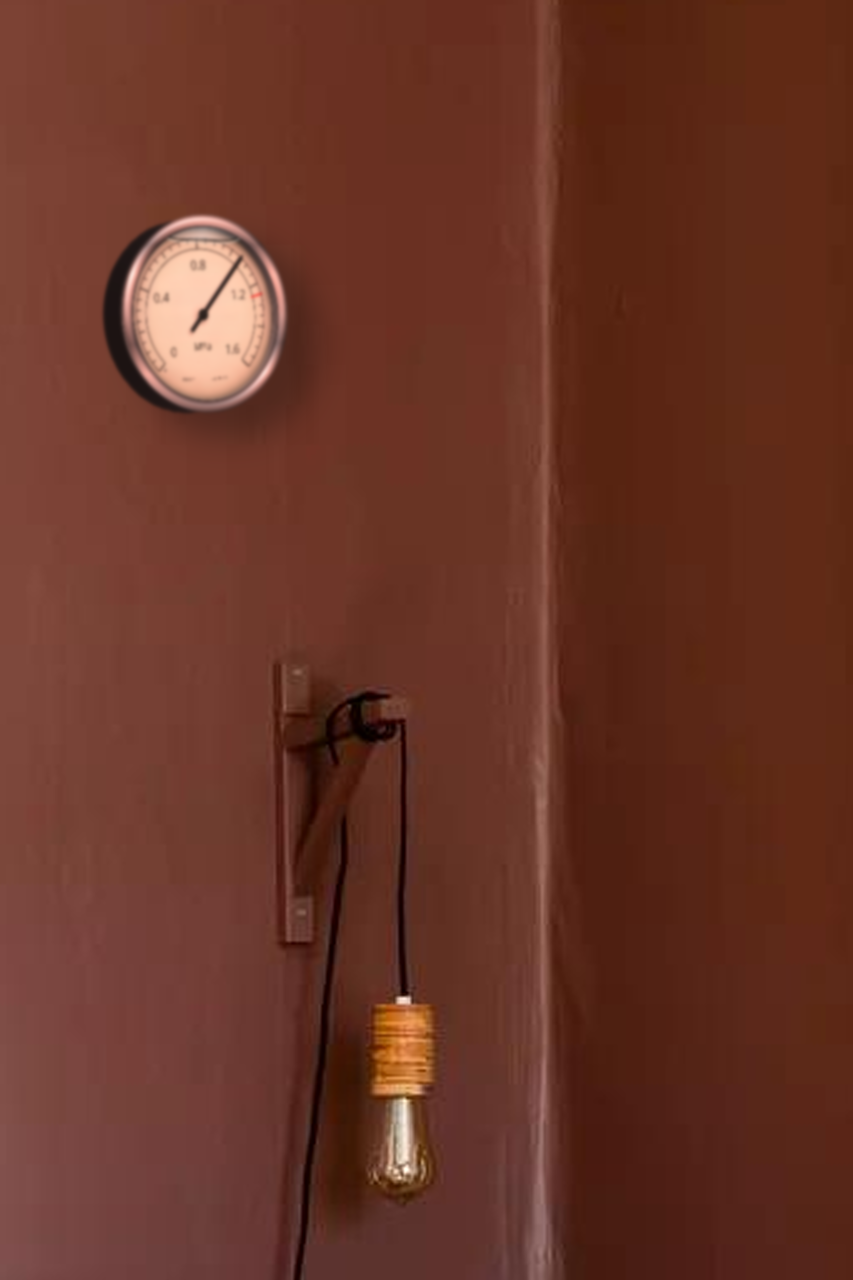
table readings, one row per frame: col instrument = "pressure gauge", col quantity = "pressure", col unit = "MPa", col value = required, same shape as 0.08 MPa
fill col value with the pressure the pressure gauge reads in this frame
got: 1.05 MPa
